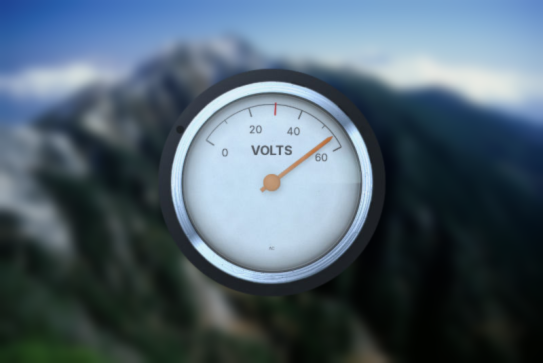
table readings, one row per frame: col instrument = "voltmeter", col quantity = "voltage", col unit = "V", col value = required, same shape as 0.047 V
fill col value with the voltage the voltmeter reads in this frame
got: 55 V
